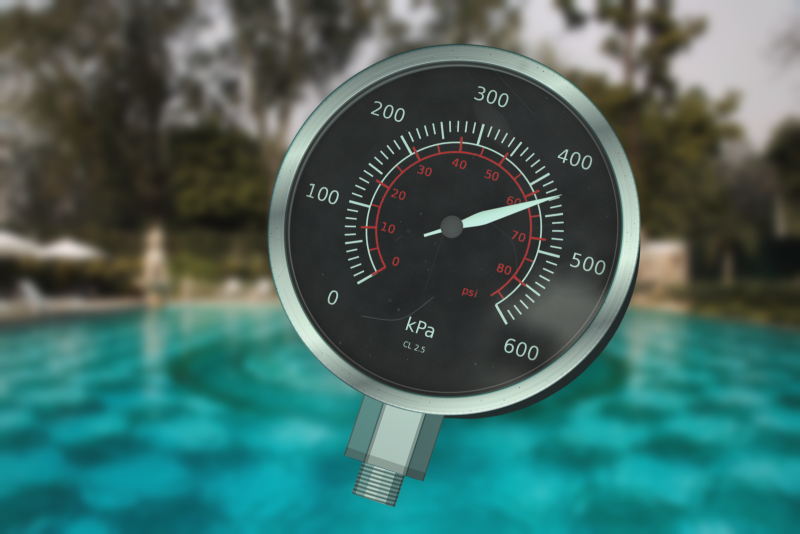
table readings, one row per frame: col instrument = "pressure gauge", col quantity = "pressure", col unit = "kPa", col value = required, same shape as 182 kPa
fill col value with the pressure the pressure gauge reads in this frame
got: 430 kPa
